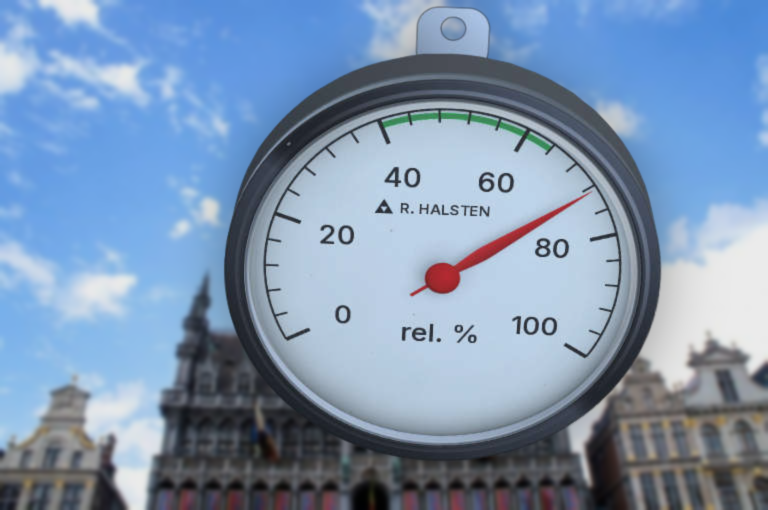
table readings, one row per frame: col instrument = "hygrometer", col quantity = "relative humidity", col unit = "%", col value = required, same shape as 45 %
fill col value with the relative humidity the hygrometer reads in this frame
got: 72 %
